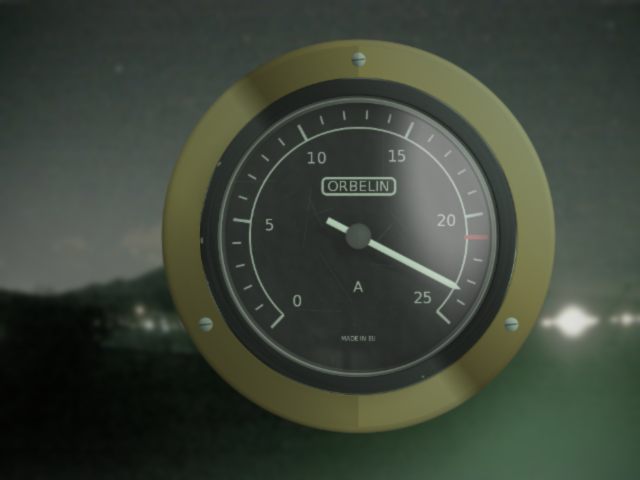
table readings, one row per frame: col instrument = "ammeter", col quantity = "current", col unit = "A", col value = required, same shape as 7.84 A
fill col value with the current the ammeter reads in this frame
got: 23.5 A
